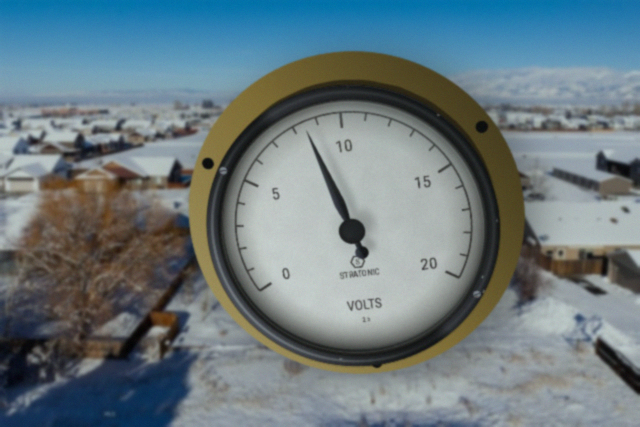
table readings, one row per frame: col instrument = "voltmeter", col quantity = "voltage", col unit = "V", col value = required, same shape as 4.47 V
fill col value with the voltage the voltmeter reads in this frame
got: 8.5 V
